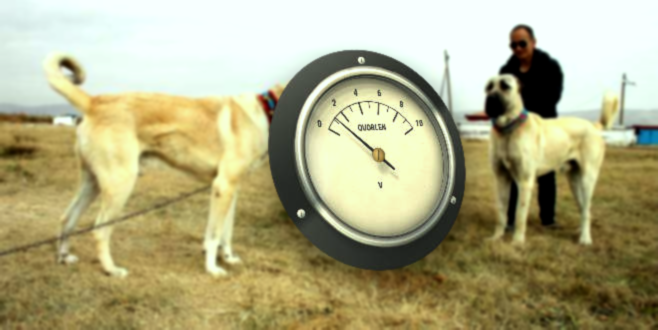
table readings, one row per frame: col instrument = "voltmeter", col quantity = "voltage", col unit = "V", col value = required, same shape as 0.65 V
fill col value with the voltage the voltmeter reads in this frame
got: 1 V
